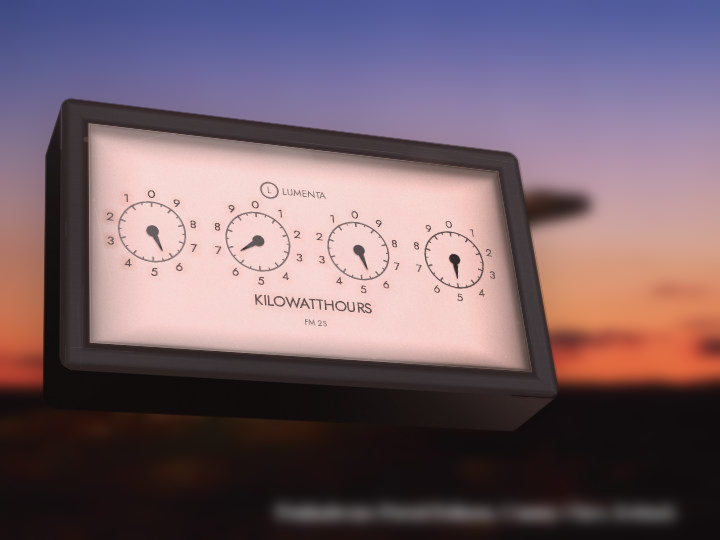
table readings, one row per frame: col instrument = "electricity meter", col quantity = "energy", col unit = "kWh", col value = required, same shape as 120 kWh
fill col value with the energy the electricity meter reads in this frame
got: 5655 kWh
